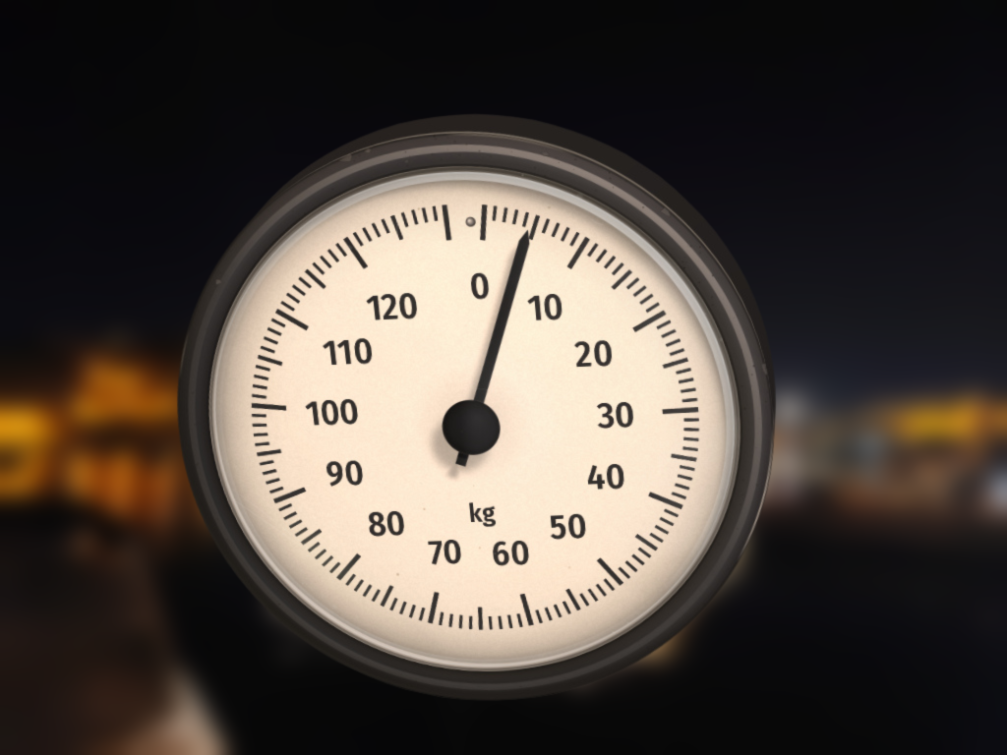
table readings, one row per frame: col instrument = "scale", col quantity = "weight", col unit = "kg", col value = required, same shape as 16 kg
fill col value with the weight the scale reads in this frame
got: 4.5 kg
